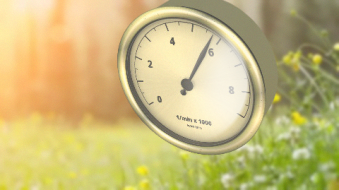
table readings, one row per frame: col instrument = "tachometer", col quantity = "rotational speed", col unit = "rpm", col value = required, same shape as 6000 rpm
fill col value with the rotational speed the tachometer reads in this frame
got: 5750 rpm
